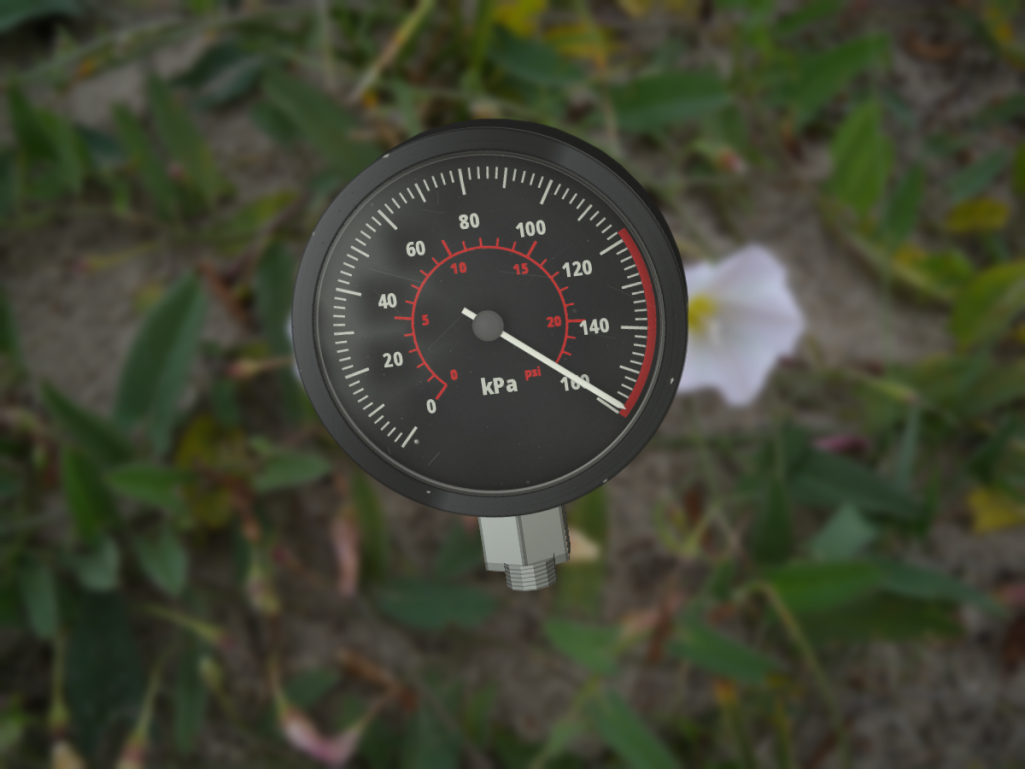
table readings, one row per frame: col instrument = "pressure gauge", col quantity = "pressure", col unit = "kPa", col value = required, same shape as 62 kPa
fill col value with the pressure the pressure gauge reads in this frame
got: 158 kPa
